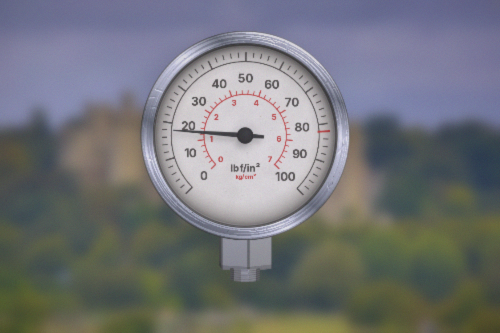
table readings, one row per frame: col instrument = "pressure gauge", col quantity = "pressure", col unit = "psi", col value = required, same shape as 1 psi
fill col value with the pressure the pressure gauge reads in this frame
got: 18 psi
